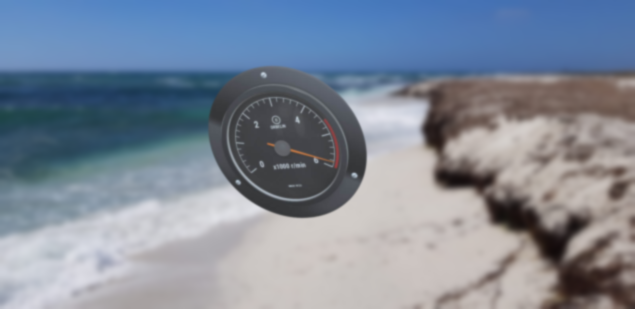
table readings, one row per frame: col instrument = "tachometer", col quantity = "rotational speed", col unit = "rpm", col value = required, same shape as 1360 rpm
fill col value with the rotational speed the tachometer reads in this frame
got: 5800 rpm
